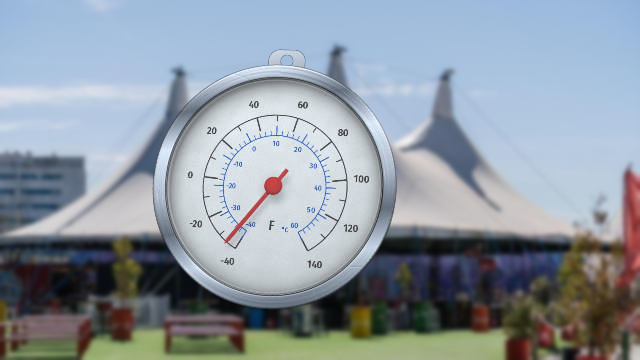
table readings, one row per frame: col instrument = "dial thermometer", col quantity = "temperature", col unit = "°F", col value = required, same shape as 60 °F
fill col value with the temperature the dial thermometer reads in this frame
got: -35 °F
